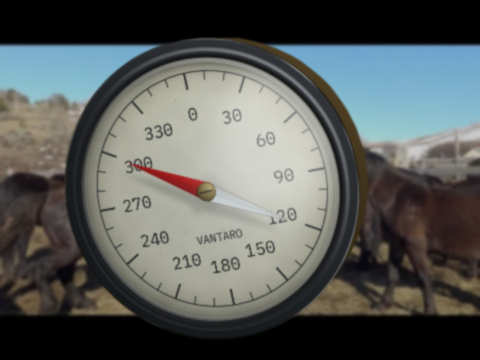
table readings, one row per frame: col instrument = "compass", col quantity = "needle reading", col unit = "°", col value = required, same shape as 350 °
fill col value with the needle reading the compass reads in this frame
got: 300 °
